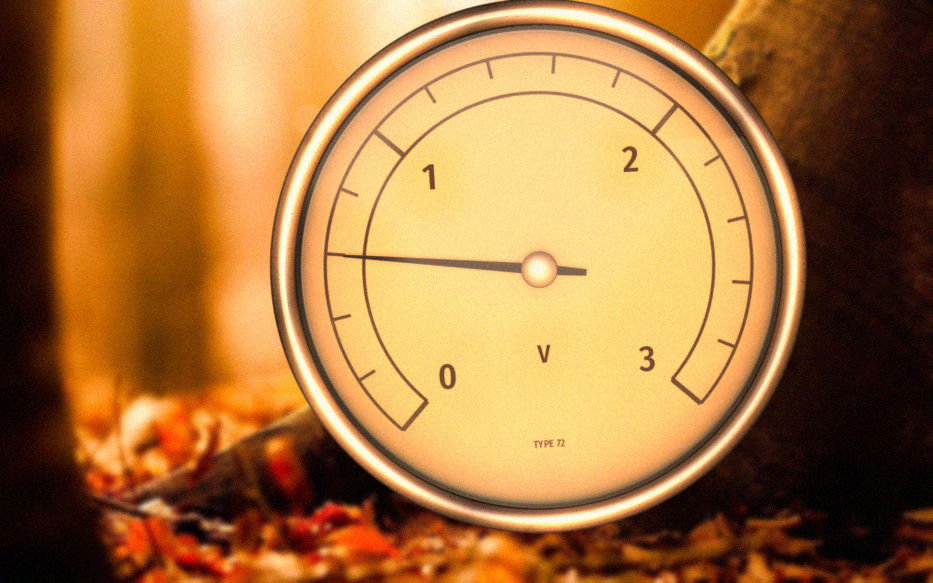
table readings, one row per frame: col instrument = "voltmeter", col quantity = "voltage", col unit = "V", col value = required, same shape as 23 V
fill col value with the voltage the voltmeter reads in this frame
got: 0.6 V
